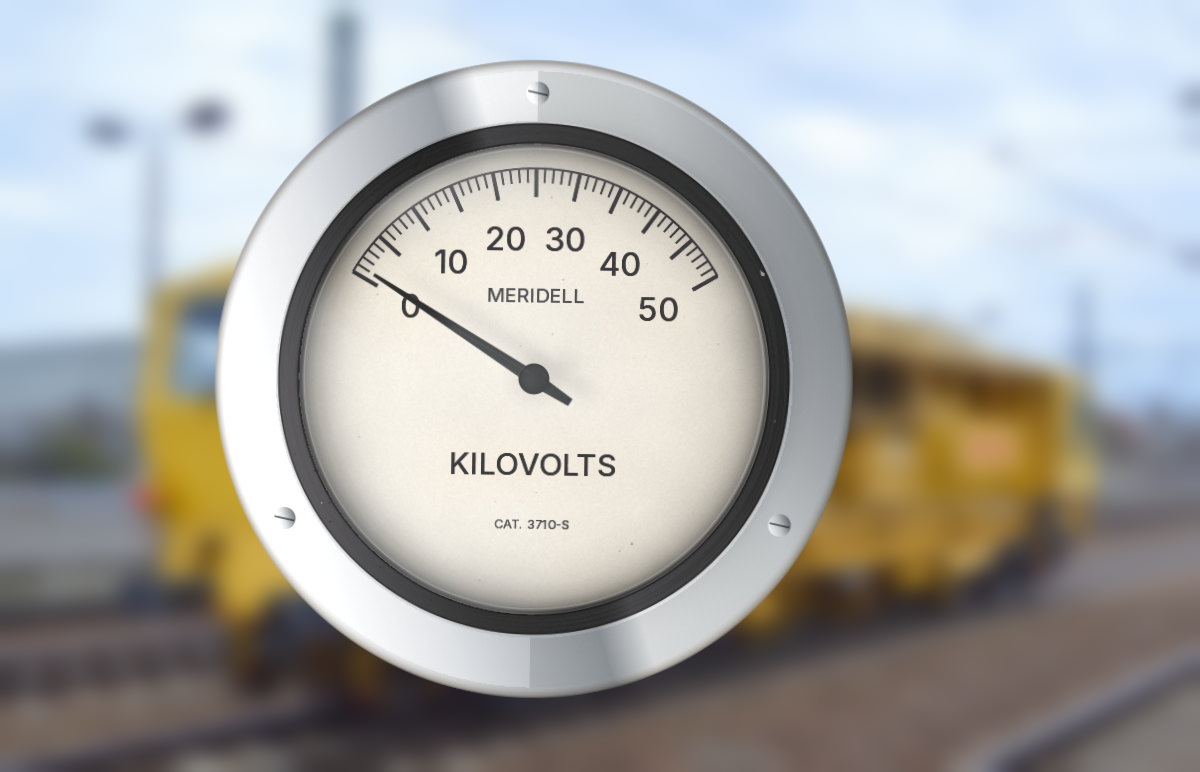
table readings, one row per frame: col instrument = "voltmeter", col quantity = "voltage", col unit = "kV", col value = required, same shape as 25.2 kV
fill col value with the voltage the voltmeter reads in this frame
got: 1 kV
